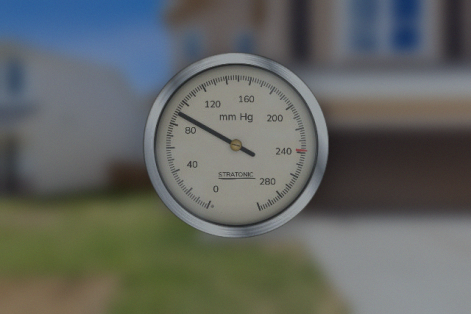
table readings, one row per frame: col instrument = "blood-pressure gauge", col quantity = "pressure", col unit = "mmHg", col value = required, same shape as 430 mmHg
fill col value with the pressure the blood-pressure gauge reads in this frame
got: 90 mmHg
